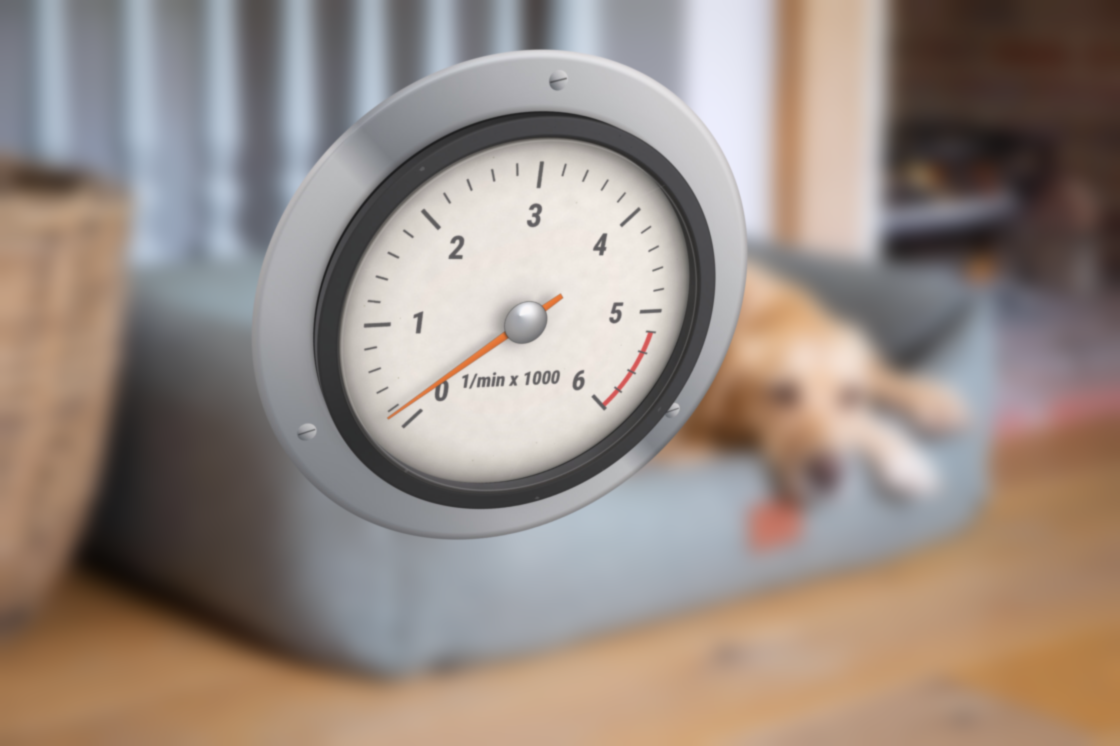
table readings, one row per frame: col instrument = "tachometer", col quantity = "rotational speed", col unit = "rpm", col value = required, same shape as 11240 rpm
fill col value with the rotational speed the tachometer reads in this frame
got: 200 rpm
